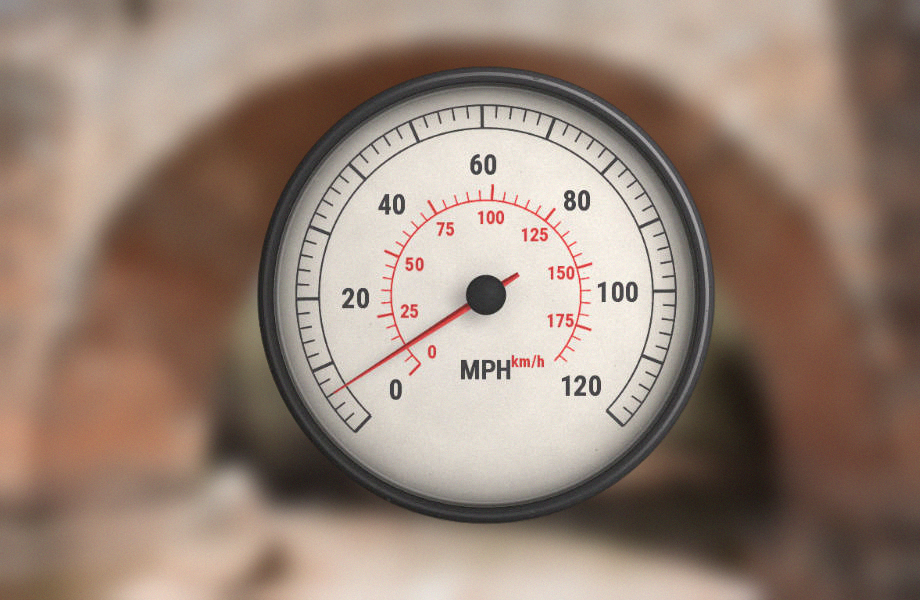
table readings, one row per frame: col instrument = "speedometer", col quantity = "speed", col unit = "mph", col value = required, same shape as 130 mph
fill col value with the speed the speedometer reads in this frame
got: 6 mph
